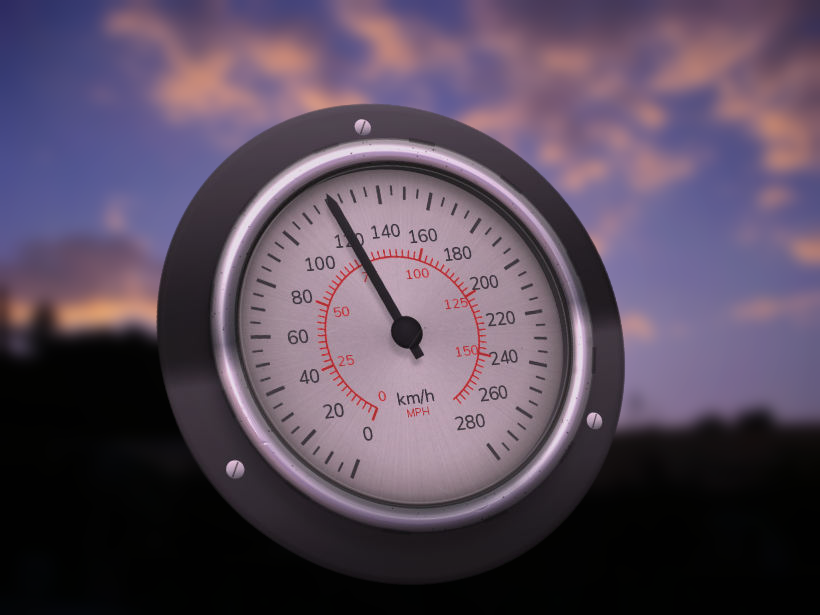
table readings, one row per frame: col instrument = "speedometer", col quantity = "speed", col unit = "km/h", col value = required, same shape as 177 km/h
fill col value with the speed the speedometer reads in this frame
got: 120 km/h
